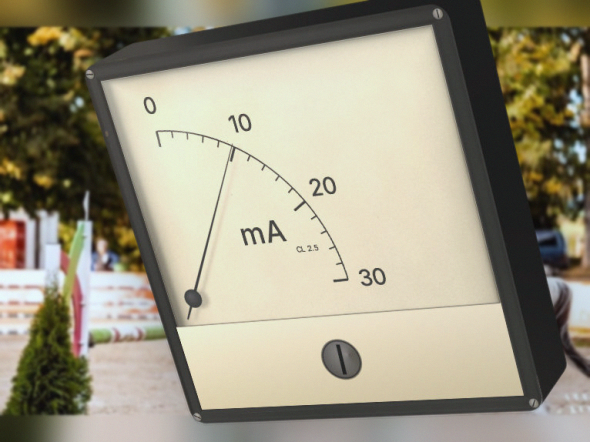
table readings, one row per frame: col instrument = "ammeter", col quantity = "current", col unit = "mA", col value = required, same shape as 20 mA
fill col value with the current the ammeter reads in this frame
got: 10 mA
